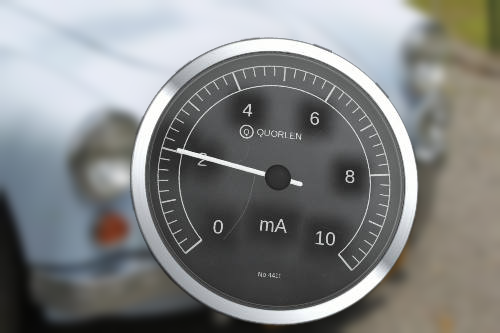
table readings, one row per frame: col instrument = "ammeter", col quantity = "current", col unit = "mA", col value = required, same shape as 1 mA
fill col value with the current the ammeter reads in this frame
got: 2 mA
